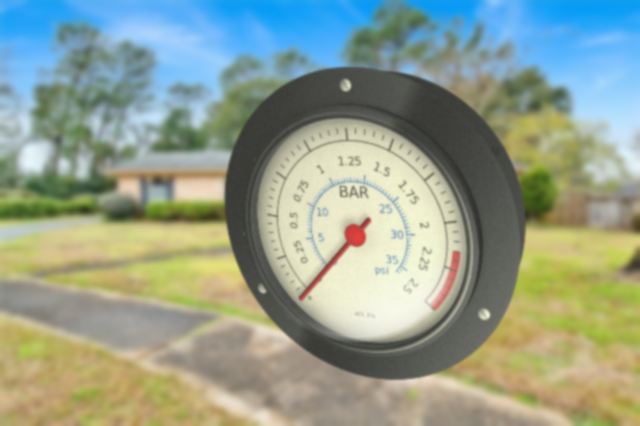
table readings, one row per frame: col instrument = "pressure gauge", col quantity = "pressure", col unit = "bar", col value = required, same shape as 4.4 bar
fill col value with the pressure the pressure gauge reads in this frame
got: 0 bar
